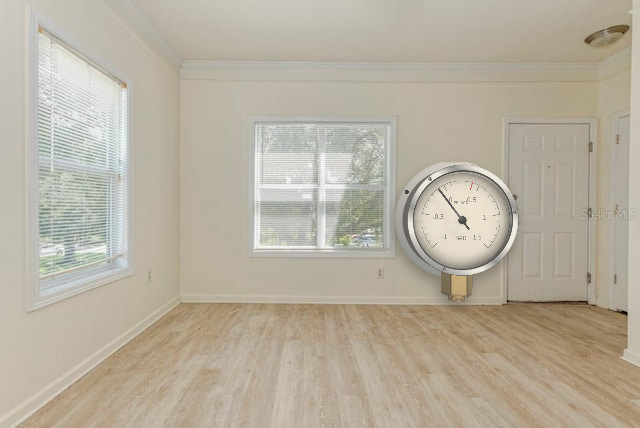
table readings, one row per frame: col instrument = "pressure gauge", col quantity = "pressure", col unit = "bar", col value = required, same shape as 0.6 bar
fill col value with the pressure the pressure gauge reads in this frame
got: -0.1 bar
